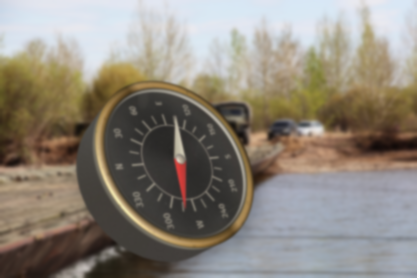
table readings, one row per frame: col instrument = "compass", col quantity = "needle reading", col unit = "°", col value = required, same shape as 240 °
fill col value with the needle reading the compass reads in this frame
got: 285 °
